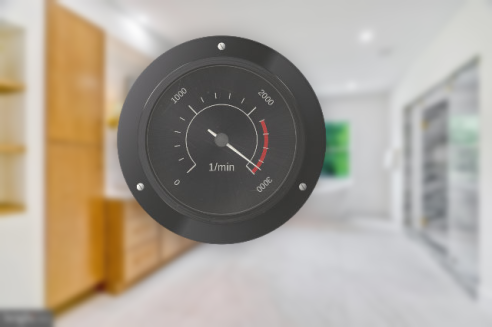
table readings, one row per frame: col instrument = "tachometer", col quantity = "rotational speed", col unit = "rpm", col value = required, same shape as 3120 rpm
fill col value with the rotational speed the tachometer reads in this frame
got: 2900 rpm
